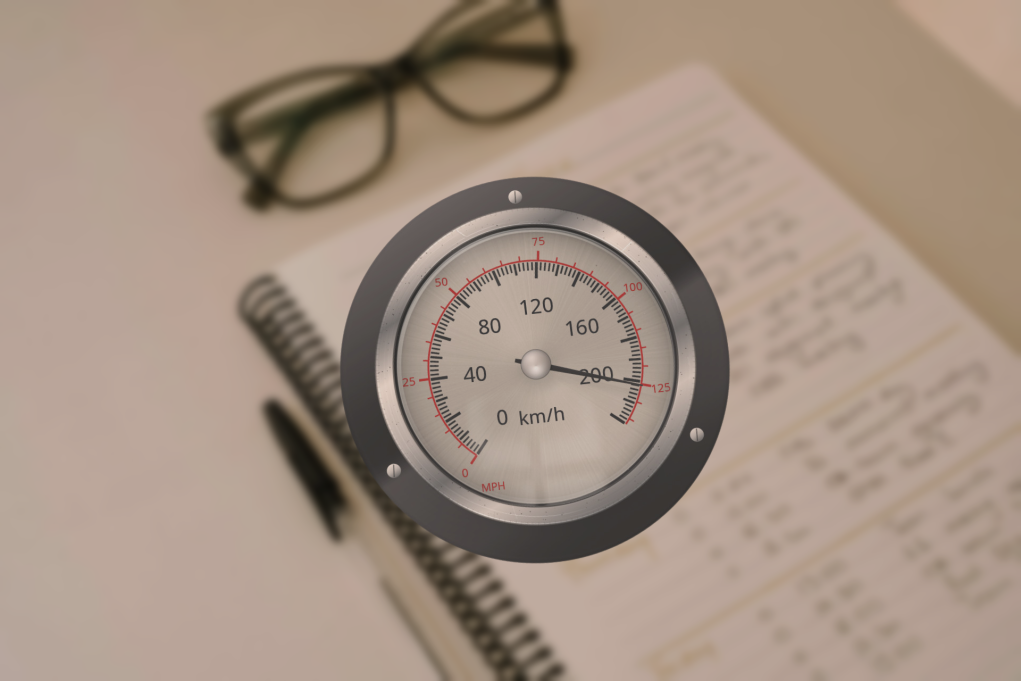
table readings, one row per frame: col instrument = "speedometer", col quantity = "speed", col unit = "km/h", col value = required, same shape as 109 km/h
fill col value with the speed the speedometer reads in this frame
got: 202 km/h
